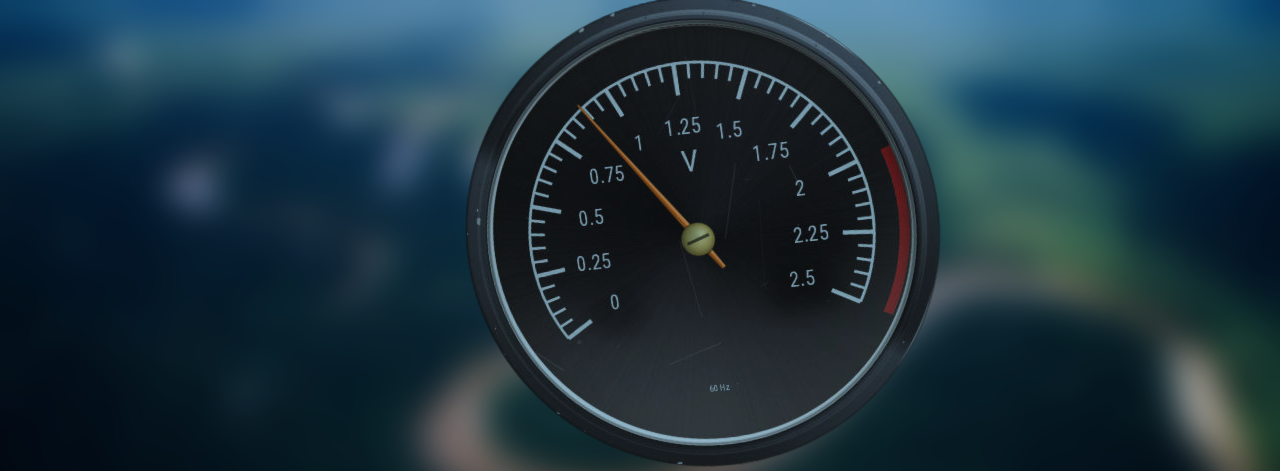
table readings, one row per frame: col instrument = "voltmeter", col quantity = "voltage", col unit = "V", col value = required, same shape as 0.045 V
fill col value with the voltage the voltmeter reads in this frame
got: 0.9 V
